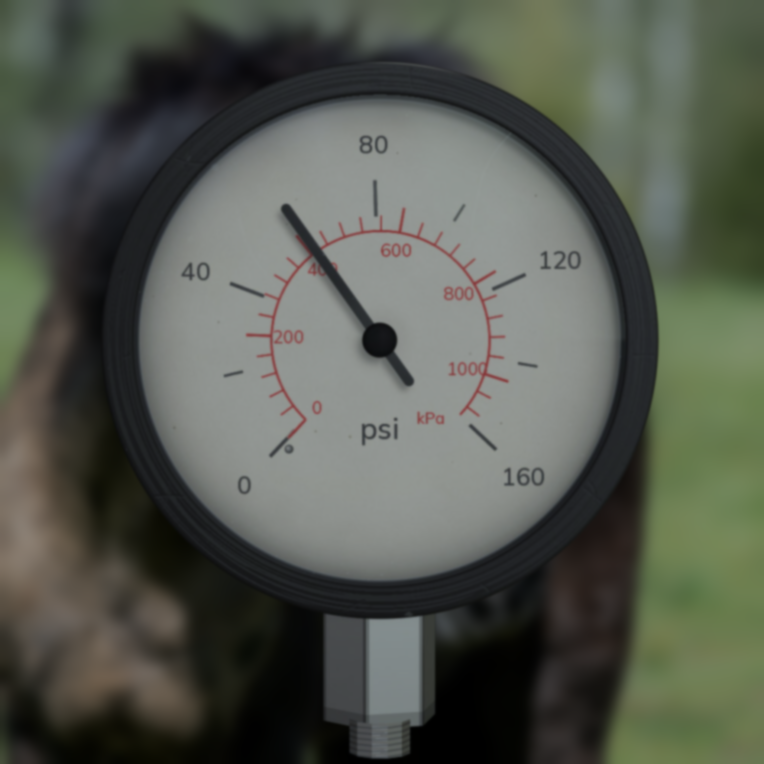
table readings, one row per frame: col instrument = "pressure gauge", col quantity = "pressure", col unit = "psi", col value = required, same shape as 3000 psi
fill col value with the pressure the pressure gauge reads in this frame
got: 60 psi
